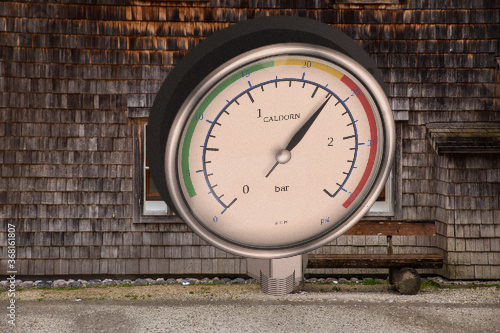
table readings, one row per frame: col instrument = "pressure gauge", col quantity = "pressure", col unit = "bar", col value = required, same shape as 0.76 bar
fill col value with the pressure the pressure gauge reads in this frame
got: 1.6 bar
